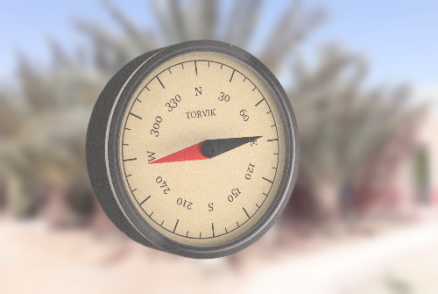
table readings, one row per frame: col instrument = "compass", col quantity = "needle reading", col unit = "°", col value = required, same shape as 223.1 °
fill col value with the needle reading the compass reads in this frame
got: 265 °
